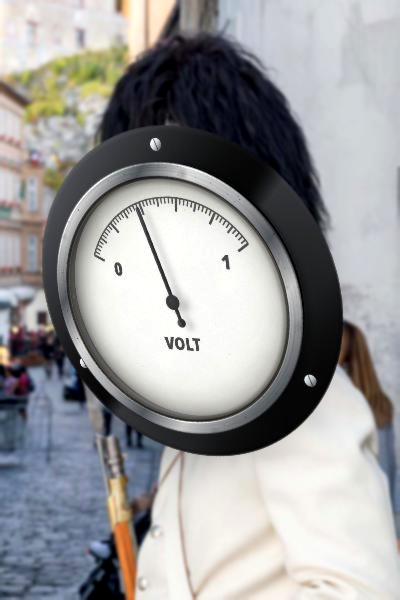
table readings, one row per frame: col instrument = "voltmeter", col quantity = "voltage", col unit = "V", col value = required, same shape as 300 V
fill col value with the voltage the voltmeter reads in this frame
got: 0.4 V
